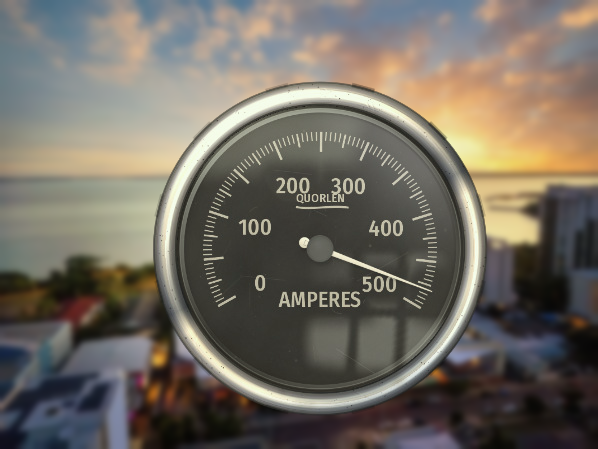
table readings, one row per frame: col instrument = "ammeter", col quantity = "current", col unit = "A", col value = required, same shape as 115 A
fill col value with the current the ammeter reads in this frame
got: 480 A
